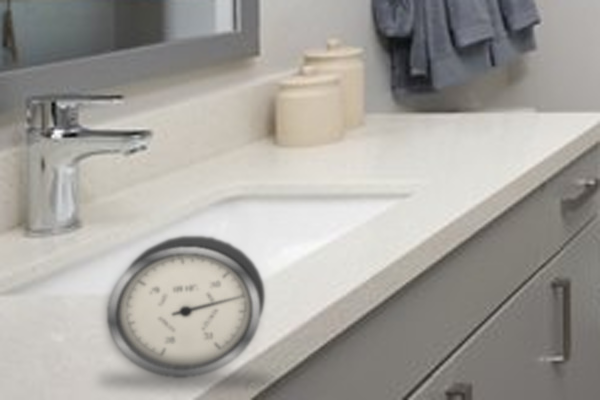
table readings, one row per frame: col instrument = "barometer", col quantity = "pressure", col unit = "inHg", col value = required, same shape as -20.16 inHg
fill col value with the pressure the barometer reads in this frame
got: 30.3 inHg
